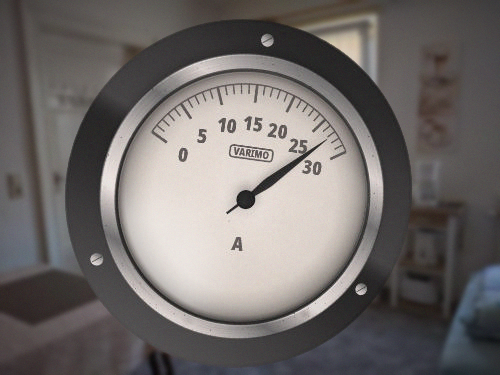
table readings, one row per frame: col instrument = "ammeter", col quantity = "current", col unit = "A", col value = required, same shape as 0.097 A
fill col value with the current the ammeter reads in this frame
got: 27 A
